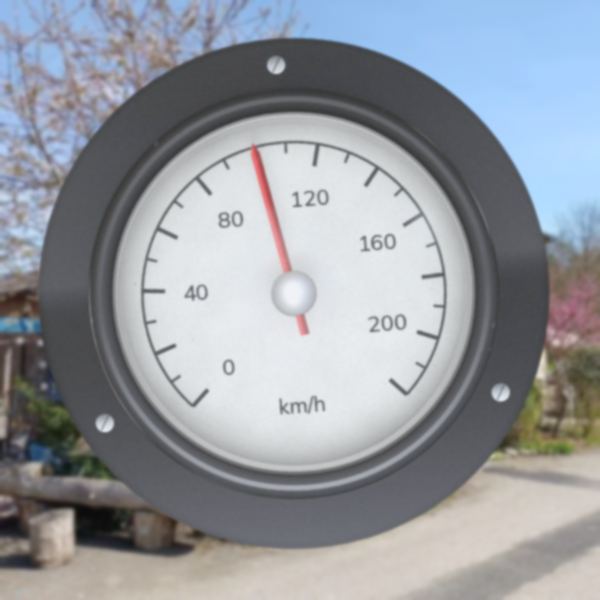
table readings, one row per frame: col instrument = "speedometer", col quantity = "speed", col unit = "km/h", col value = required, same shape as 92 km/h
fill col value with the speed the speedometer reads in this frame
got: 100 km/h
